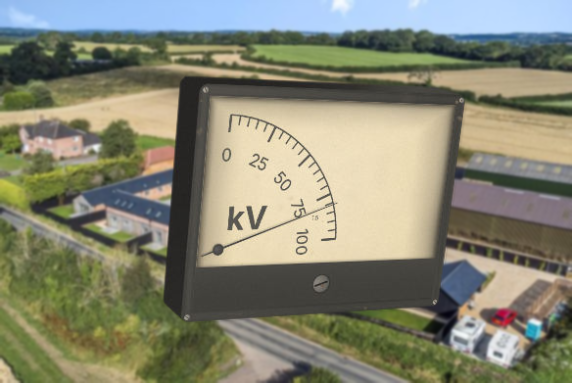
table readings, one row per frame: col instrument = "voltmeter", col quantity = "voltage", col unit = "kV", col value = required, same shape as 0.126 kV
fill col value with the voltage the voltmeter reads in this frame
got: 80 kV
